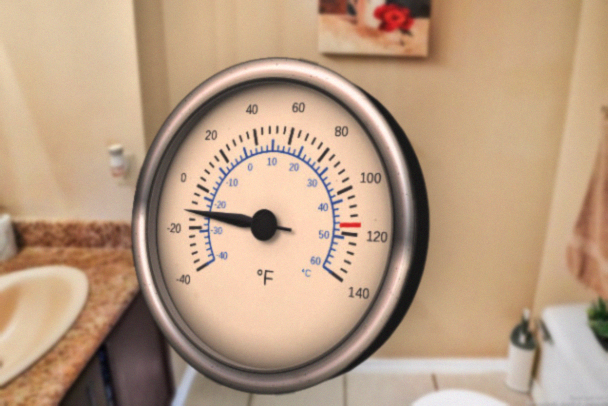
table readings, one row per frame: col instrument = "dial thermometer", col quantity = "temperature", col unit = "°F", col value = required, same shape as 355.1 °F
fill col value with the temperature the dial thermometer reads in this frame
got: -12 °F
